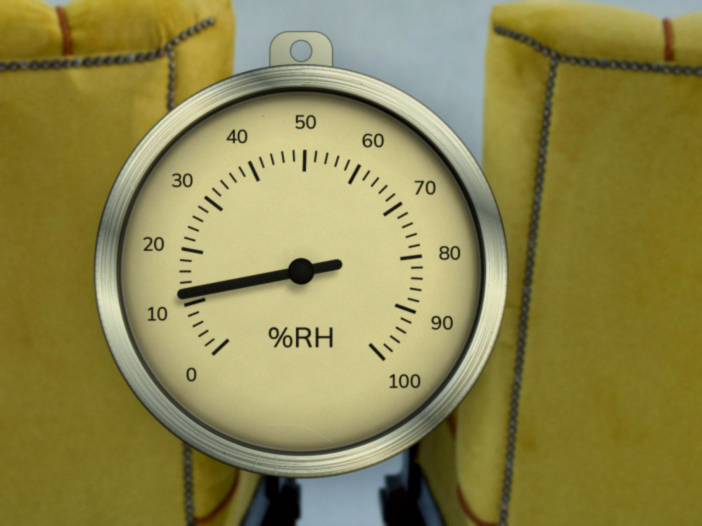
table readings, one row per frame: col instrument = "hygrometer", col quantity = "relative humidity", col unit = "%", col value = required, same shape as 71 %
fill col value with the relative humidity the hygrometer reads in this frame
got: 12 %
